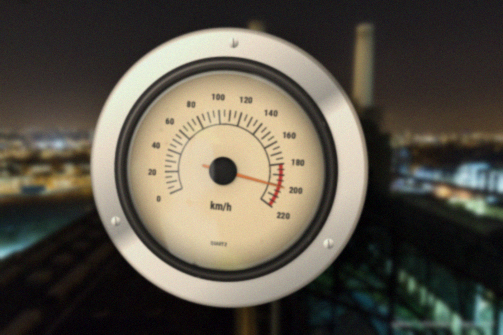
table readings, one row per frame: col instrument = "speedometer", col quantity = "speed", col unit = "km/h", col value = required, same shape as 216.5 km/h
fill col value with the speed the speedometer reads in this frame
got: 200 km/h
